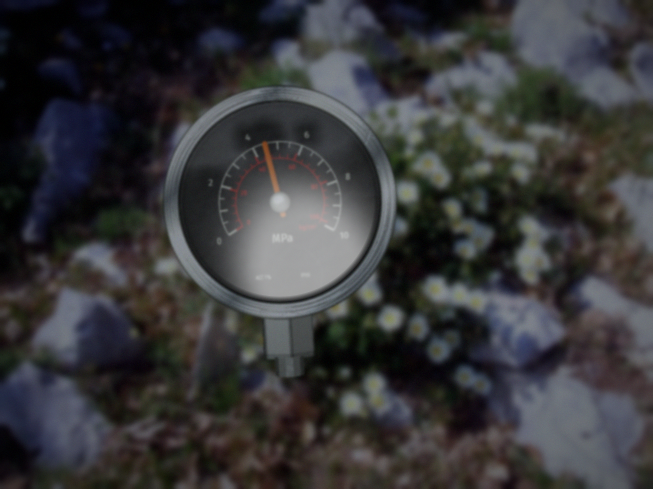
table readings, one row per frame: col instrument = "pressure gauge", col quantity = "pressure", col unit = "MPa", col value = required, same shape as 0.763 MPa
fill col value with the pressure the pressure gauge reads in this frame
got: 4.5 MPa
